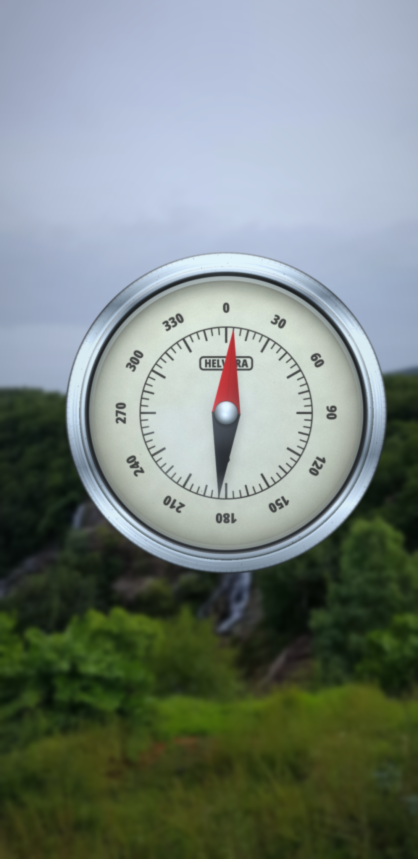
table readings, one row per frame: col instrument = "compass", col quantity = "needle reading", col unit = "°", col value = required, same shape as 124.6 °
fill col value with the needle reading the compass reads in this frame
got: 5 °
